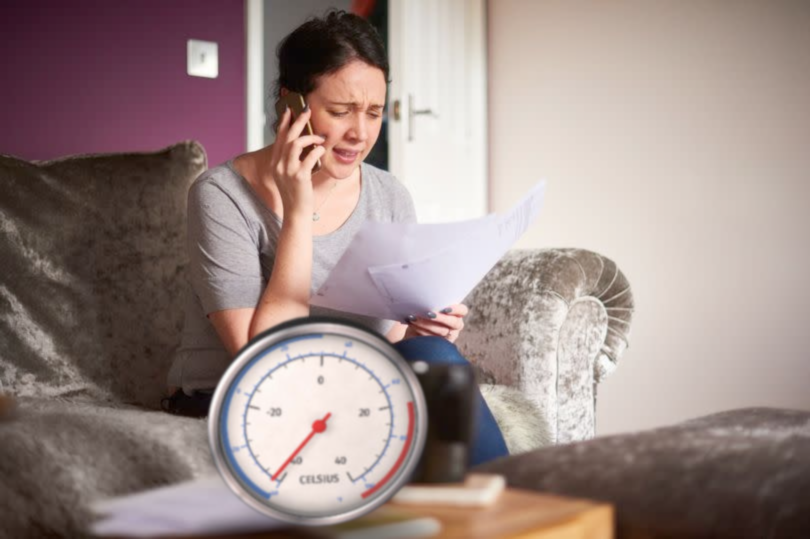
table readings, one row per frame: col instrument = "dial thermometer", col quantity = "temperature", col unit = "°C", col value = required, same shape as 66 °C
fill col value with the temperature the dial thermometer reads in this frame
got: -38 °C
